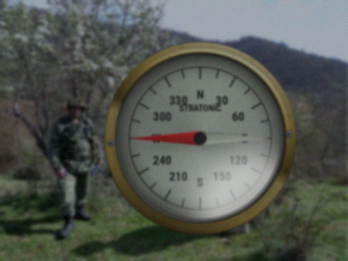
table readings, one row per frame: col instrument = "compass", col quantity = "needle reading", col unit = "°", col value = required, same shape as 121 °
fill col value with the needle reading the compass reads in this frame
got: 270 °
